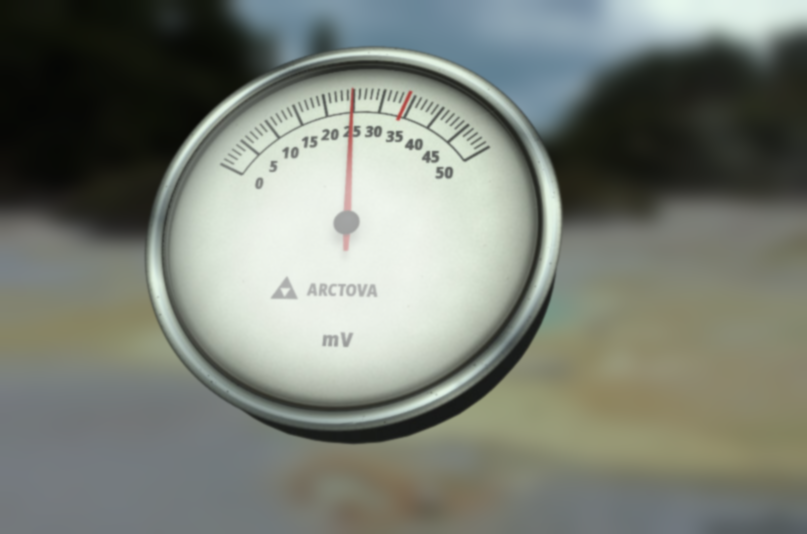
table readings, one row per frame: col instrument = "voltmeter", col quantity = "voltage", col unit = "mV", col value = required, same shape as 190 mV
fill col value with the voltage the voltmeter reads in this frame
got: 25 mV
